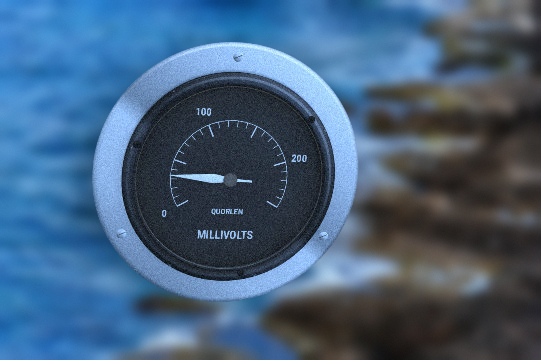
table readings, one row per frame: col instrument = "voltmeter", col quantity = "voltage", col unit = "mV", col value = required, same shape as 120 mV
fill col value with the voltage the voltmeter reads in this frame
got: 35 mV
